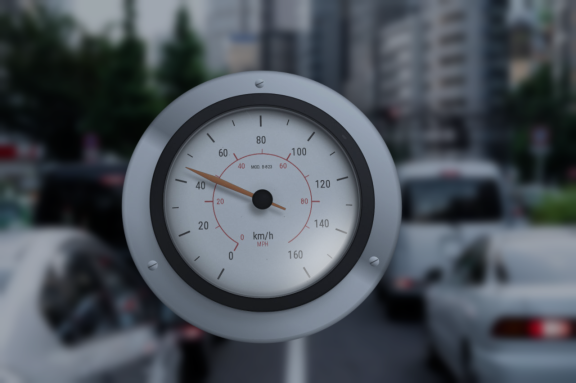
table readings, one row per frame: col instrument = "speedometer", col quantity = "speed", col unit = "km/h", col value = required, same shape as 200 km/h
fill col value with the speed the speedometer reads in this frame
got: 45 km/h
